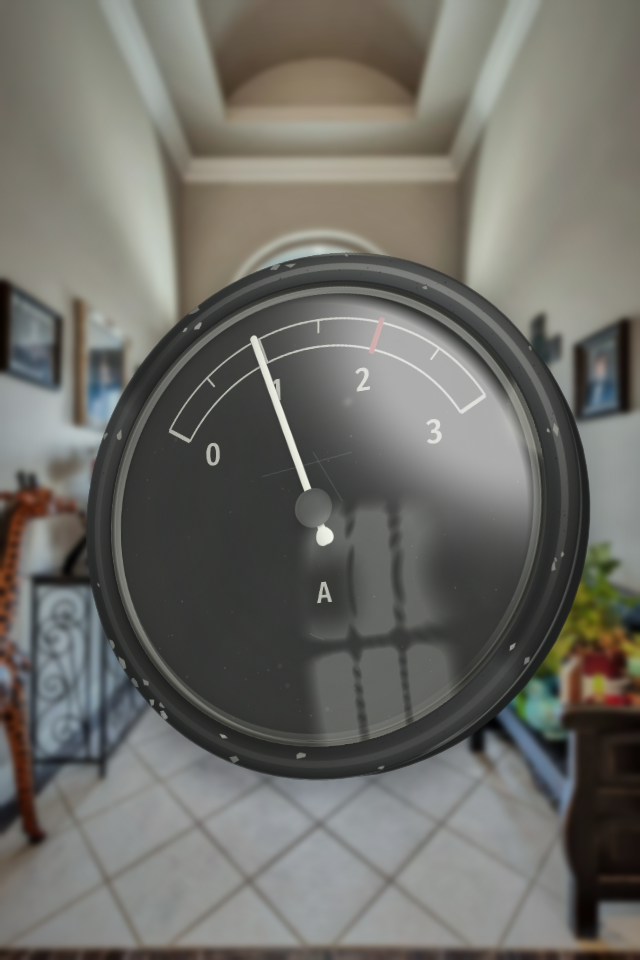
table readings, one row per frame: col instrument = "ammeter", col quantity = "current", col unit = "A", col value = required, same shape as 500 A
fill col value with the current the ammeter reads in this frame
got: 1 A
